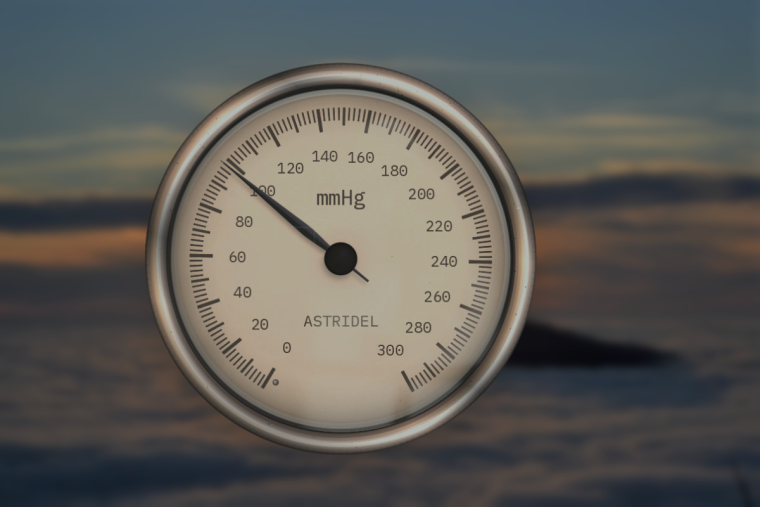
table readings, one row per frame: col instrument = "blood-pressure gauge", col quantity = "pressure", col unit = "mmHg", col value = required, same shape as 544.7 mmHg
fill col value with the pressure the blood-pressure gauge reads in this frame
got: 98 mmHg
